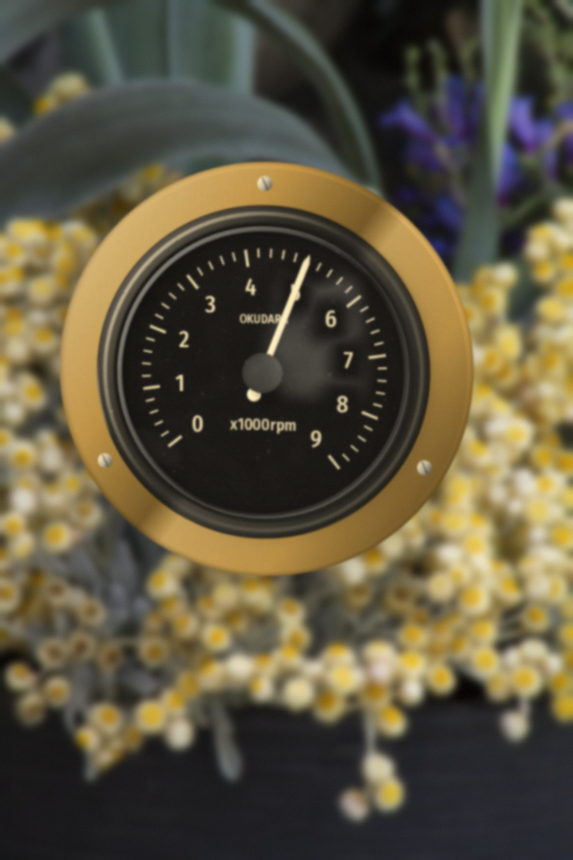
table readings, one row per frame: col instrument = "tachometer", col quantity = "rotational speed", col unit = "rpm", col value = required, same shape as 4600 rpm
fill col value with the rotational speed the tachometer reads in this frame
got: 5000 rpm
